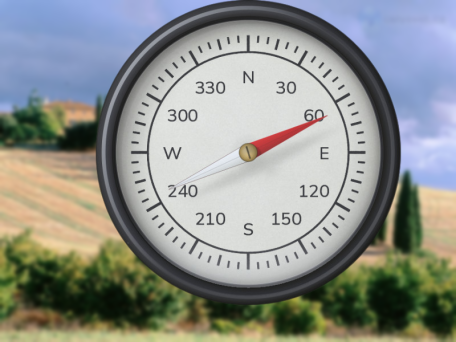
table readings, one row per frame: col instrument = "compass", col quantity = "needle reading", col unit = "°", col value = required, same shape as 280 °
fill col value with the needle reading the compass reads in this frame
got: 65 °
